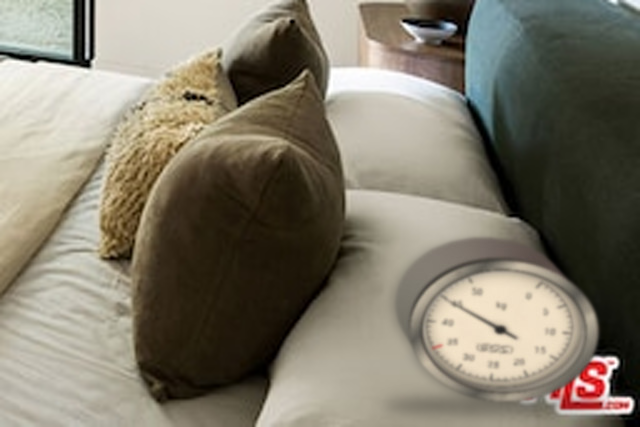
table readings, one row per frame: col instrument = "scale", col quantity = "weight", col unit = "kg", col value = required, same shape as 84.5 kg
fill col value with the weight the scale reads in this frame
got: 45 kg
